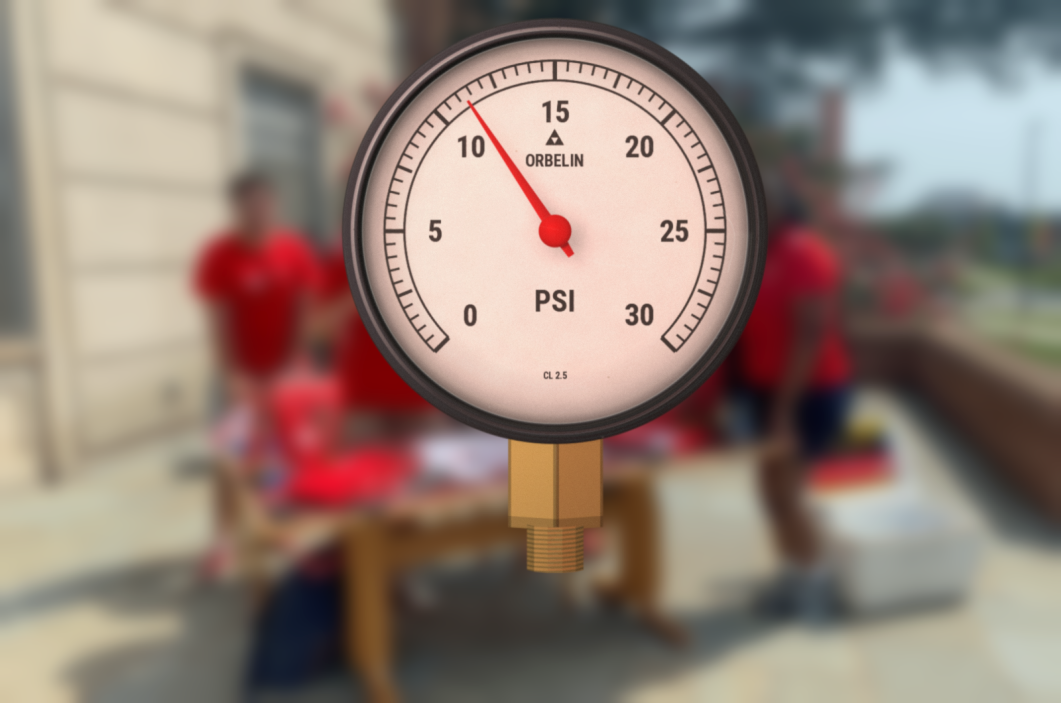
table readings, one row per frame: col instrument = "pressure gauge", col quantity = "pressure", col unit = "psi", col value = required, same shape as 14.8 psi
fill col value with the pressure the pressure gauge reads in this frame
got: 11.25 psi
